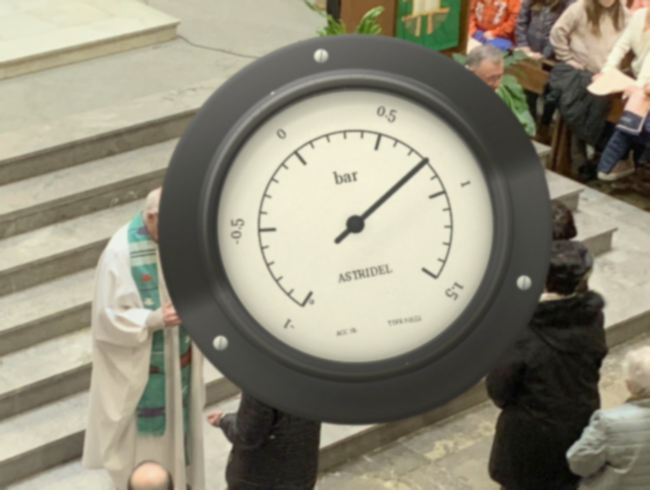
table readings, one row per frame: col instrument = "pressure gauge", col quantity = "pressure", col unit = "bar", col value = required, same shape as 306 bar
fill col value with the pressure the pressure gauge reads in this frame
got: 0.8 bar
